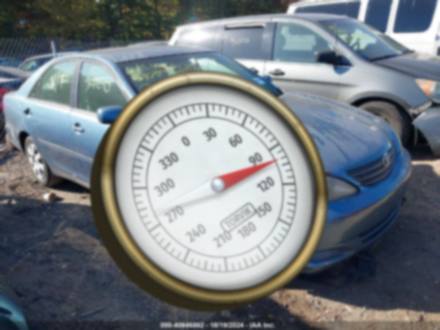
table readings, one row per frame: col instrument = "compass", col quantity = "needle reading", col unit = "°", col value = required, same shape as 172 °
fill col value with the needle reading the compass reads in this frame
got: 100 °
